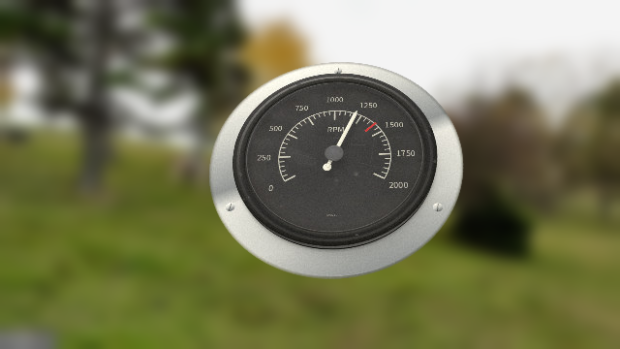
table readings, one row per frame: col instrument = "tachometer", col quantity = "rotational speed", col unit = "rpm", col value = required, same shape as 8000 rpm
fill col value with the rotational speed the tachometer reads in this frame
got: 1200 rpm
